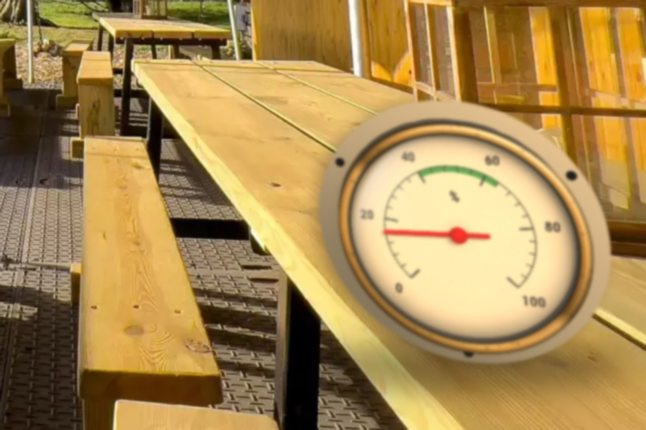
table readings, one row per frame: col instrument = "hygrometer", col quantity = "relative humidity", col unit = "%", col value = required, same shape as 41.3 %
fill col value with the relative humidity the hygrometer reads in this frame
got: 16 %
